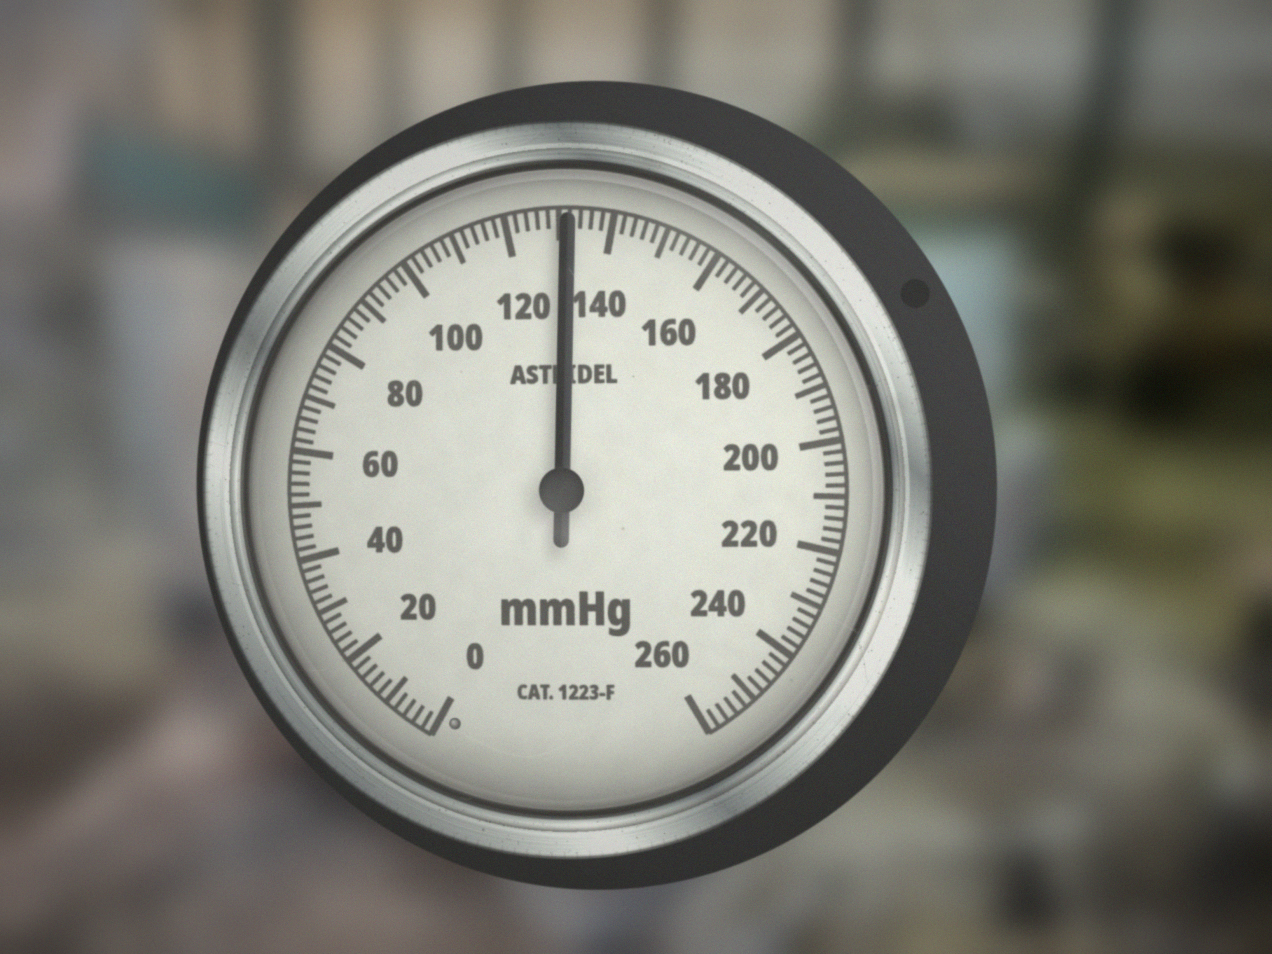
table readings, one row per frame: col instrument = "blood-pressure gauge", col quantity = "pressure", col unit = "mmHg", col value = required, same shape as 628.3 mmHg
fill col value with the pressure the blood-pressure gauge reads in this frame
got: 132 mmHg
